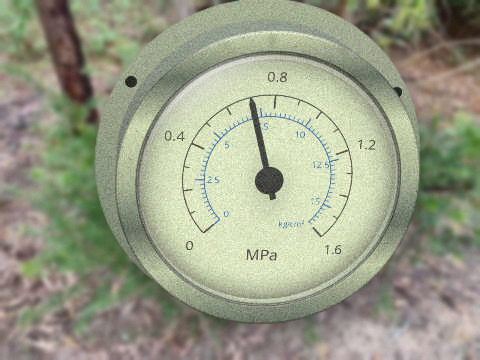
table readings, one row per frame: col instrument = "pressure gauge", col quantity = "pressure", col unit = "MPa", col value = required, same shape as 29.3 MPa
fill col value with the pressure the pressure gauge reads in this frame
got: 0.7 MPa
